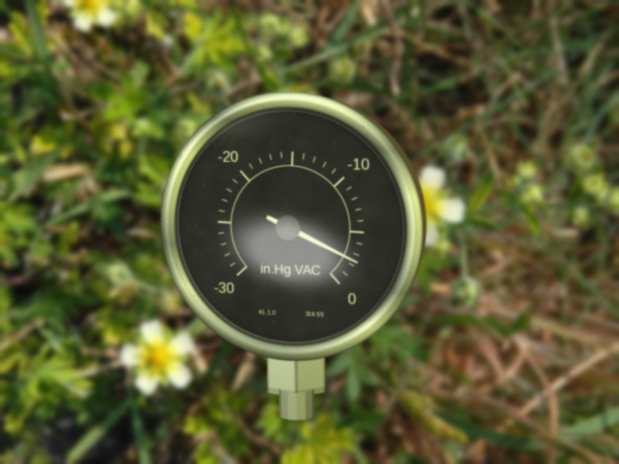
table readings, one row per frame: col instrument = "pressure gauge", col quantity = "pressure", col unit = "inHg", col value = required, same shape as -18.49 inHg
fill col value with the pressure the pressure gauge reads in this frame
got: -2.5 inHg
